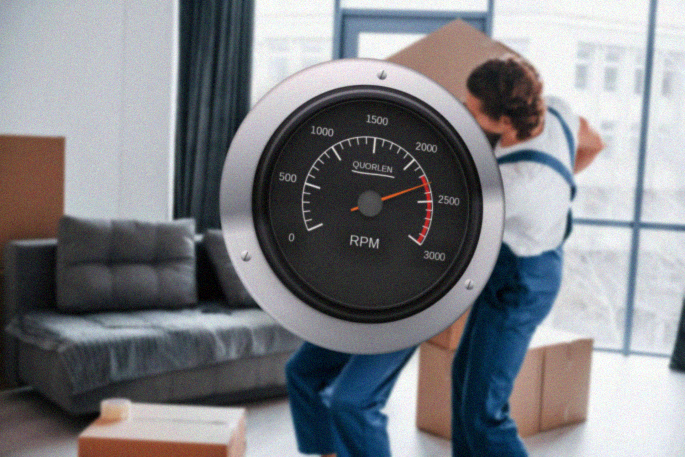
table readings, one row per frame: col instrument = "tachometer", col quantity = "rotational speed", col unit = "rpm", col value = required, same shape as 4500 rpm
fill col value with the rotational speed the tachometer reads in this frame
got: 2300 rpm
